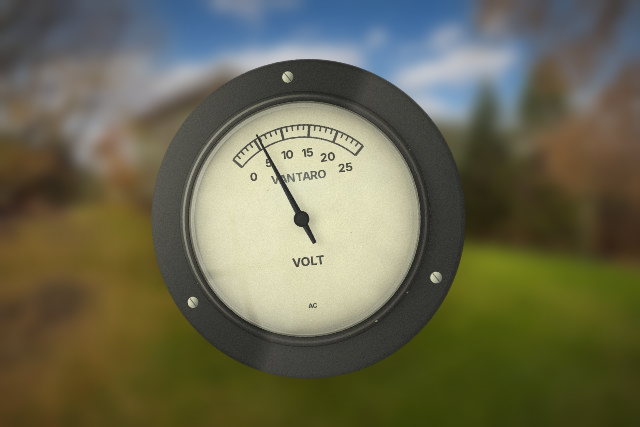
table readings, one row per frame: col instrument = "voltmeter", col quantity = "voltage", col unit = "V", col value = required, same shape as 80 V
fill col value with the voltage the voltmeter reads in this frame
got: 6 V
